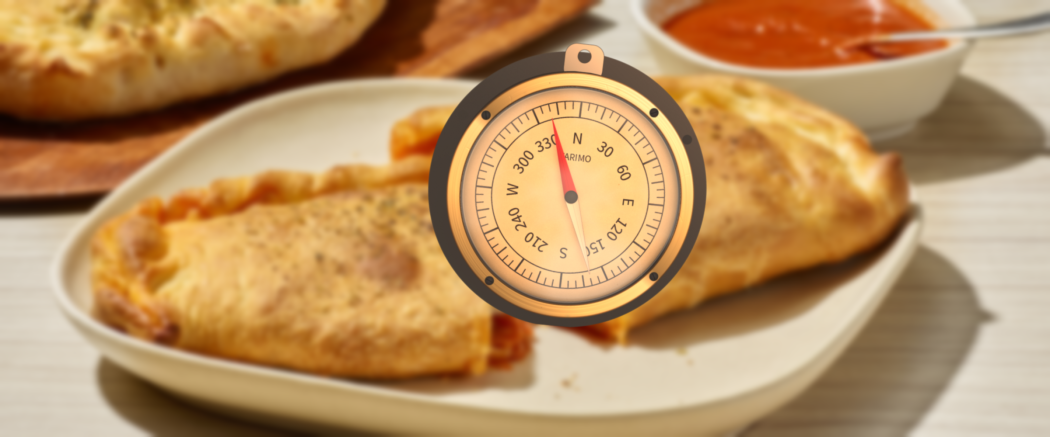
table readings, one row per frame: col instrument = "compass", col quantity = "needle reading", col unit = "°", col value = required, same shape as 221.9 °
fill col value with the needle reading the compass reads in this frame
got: 340 °
